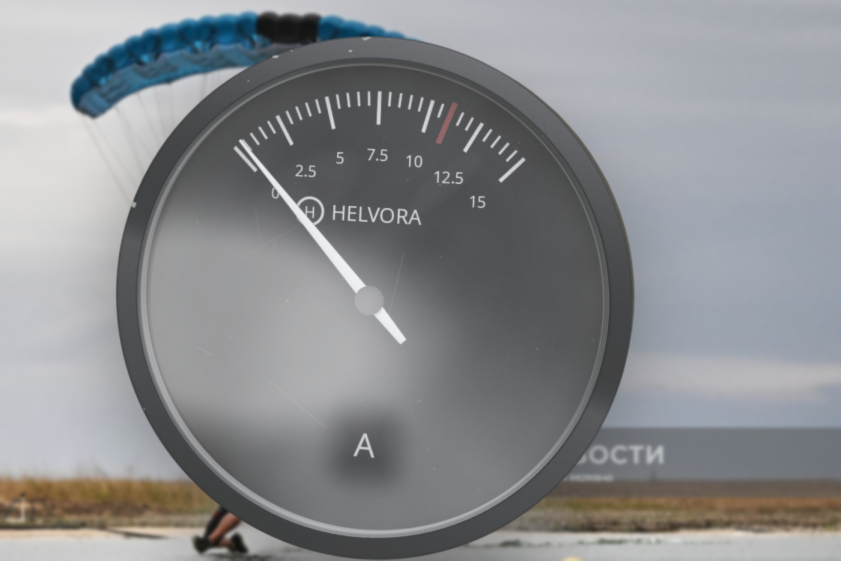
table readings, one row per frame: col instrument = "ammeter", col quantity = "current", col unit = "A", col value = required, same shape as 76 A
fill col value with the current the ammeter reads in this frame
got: 0.5 A
